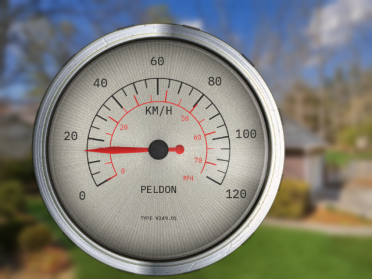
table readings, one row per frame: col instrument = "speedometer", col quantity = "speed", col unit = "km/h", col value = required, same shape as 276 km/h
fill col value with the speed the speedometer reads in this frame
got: 15 km/h
